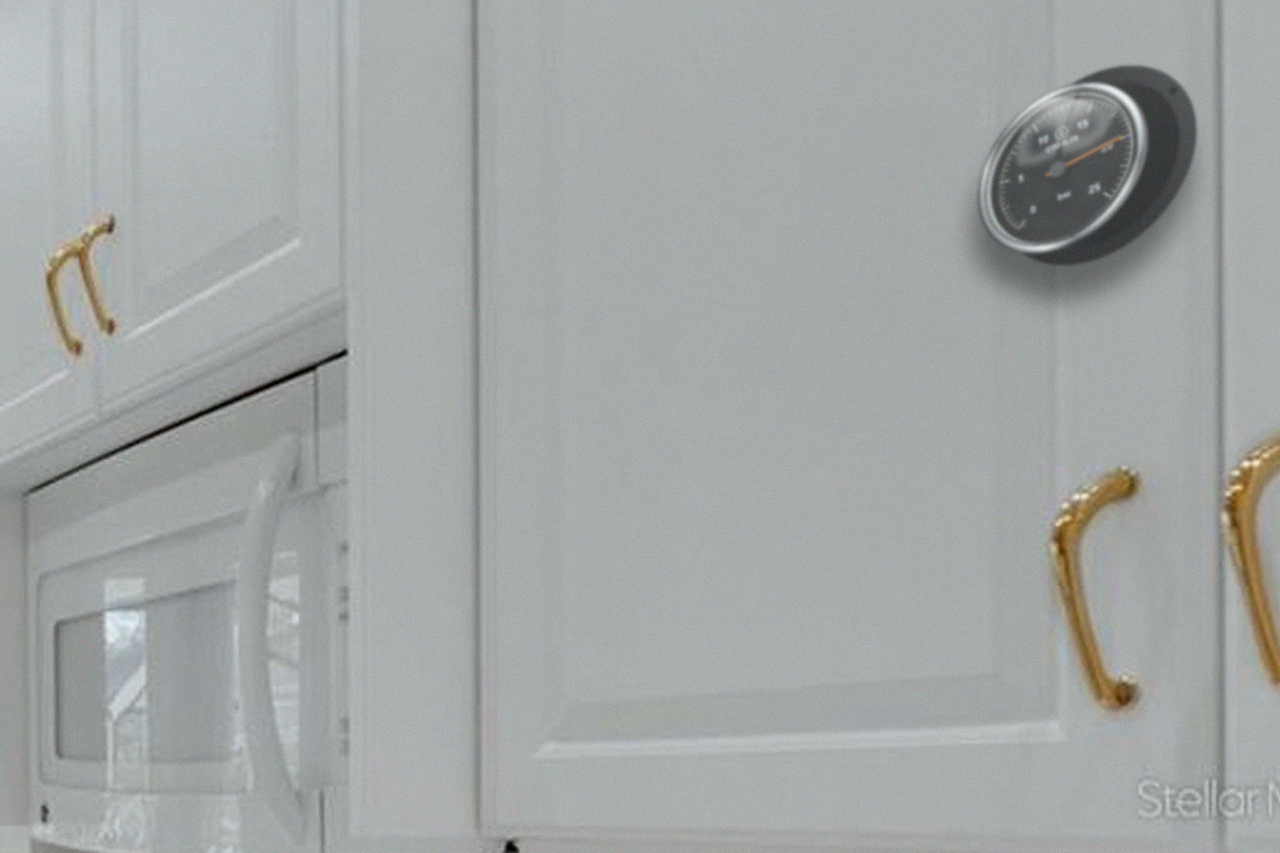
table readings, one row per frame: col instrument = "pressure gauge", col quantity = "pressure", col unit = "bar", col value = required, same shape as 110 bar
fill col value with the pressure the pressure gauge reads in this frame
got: 20 bar
